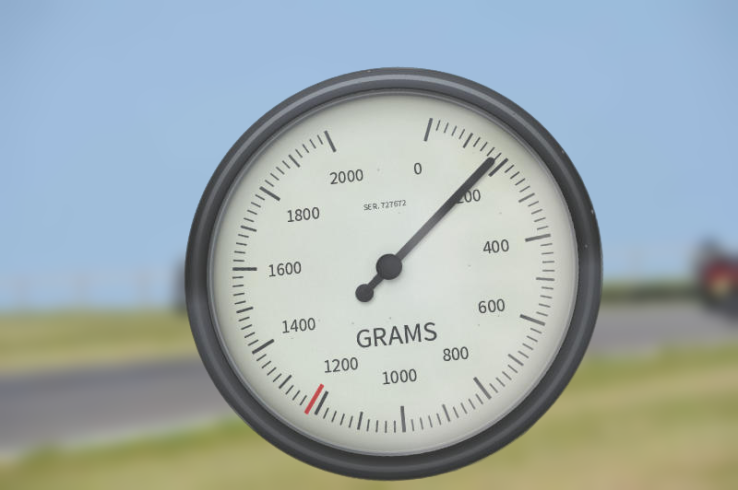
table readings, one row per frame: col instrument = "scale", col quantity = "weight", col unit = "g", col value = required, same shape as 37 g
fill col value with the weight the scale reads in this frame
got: 180 g
